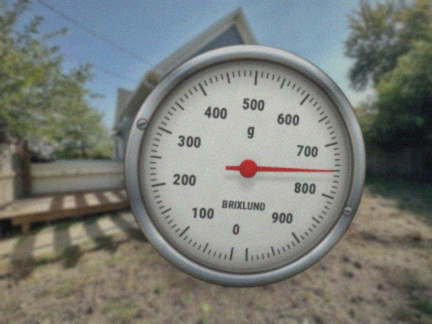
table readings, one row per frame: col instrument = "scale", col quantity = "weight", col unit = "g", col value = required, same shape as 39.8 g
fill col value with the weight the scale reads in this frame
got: 750 g
